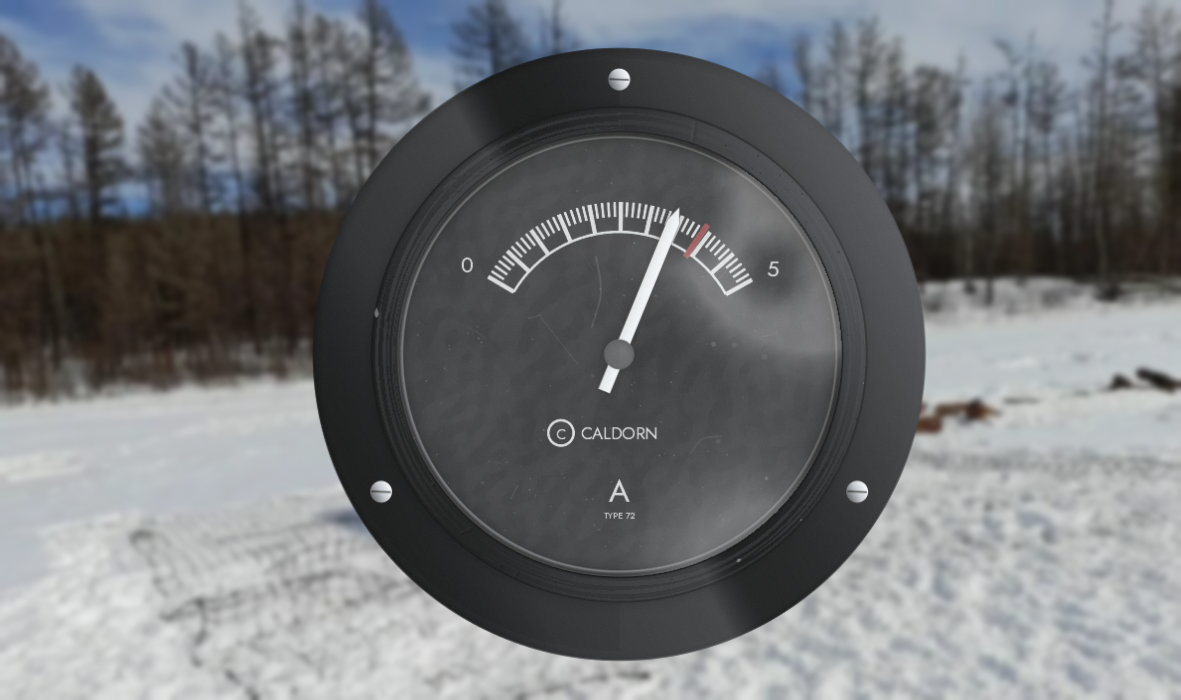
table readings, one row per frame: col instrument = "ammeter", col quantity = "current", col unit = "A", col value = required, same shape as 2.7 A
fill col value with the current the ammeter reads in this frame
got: 3.4 A
